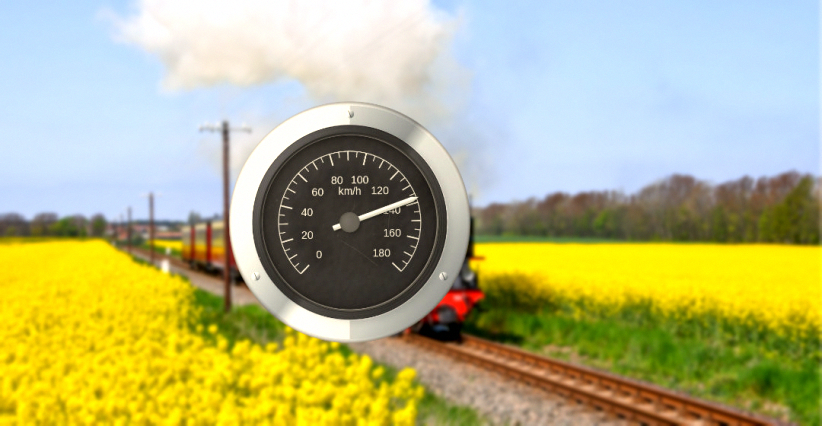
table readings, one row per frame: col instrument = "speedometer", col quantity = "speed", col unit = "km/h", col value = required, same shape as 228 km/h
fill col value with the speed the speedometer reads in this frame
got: 137.5 km/h
